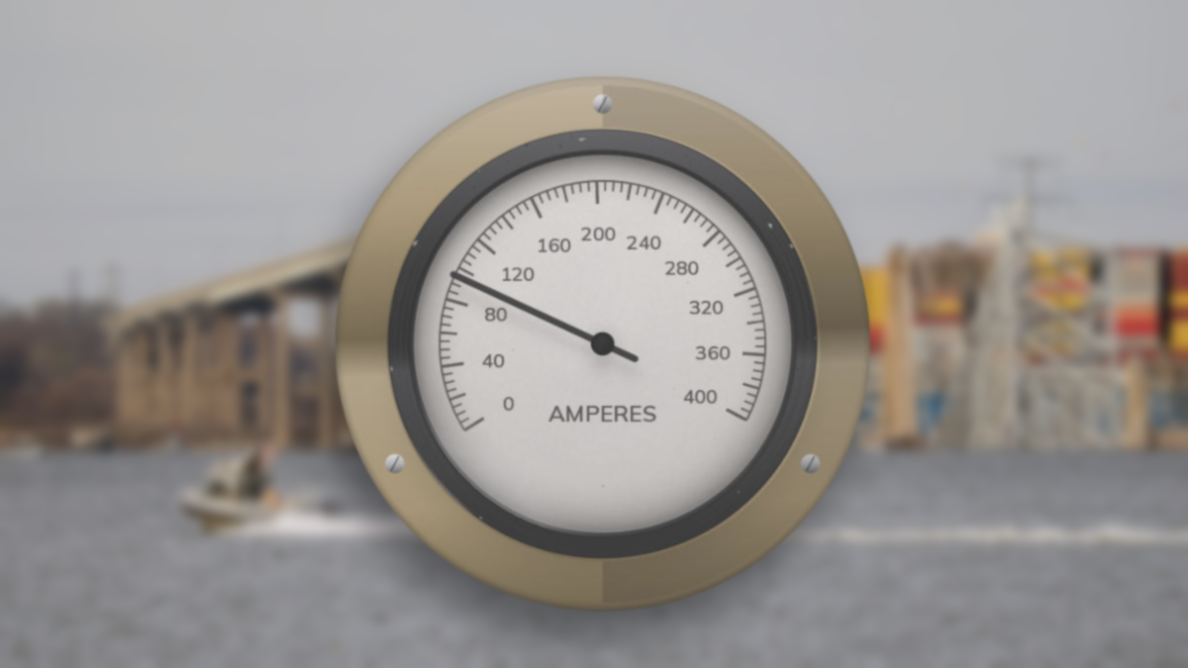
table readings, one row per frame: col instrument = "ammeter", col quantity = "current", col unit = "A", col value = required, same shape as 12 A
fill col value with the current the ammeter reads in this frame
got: 95 A
